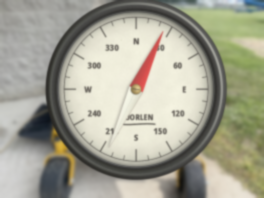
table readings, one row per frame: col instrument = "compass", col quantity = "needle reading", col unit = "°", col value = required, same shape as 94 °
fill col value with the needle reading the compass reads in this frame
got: 25 °
